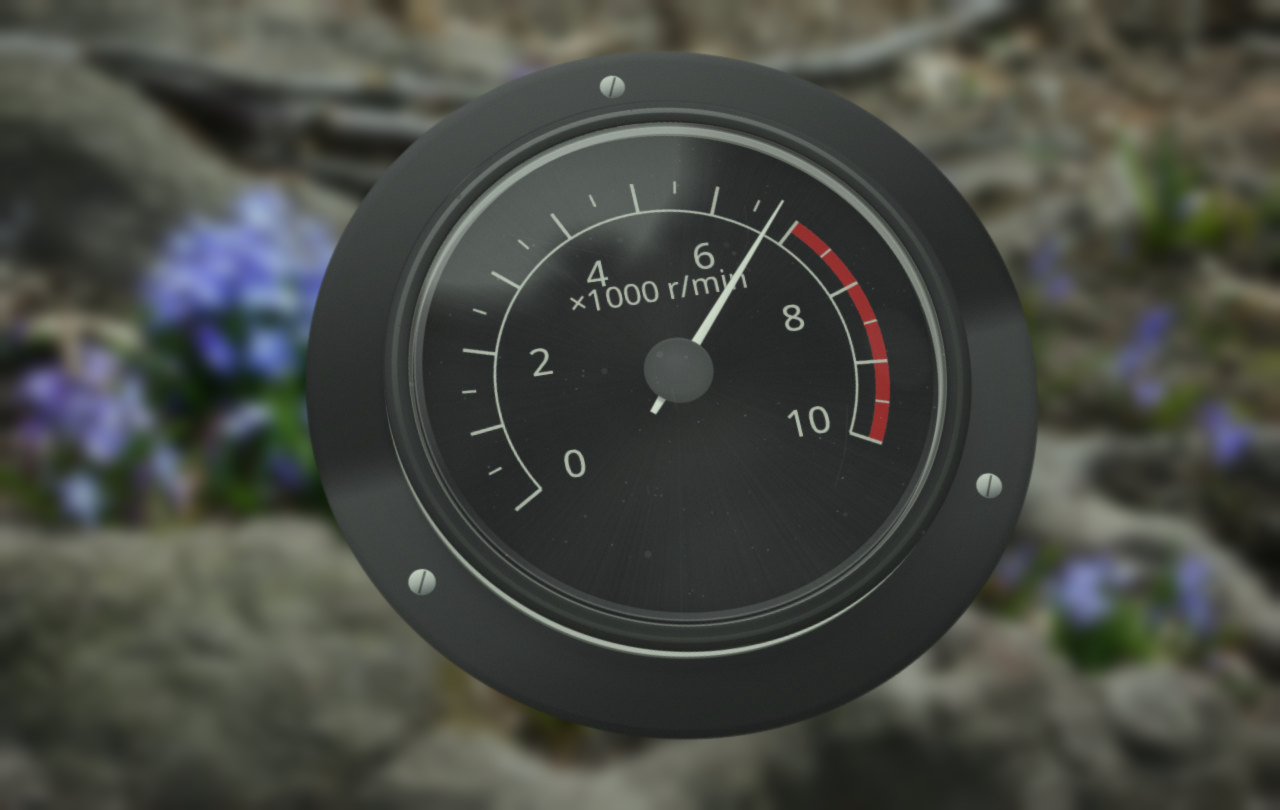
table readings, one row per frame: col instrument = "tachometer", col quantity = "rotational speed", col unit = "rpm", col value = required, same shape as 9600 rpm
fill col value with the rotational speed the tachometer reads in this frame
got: 6750 rpm
